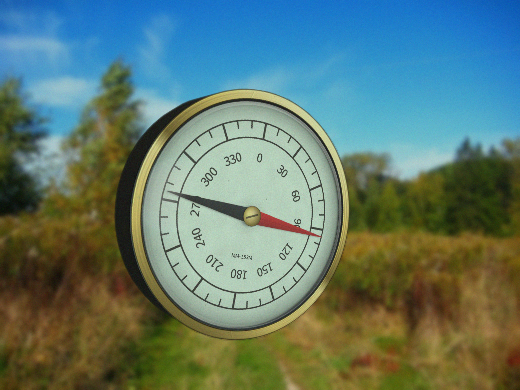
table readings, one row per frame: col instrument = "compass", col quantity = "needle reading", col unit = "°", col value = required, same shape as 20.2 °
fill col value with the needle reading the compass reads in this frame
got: 95 °
